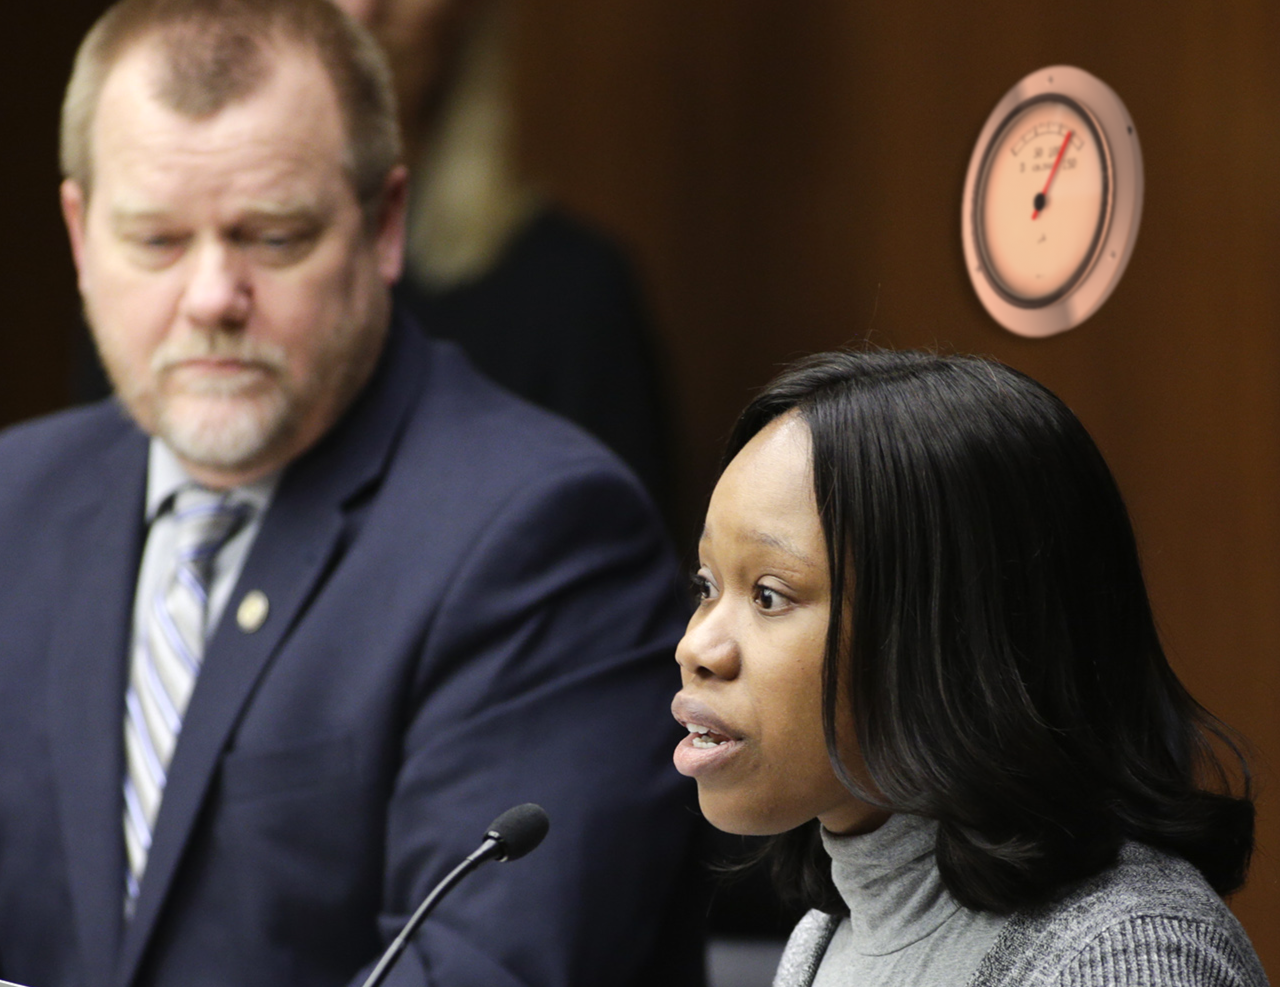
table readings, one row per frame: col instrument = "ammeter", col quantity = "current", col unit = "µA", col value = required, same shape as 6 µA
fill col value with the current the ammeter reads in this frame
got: 125 µA
